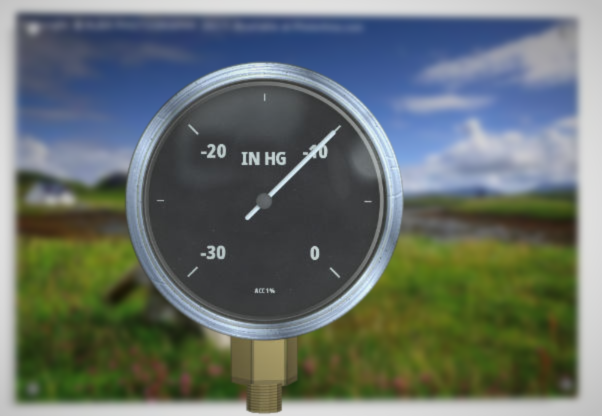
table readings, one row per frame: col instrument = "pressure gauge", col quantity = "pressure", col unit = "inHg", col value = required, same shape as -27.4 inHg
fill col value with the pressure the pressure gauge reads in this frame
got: -10 inHg
